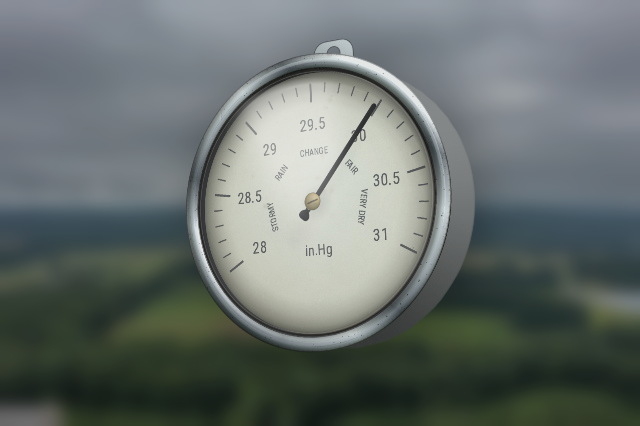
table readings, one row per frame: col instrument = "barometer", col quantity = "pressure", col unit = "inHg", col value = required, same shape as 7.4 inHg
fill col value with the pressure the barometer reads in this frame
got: 30 inHg
